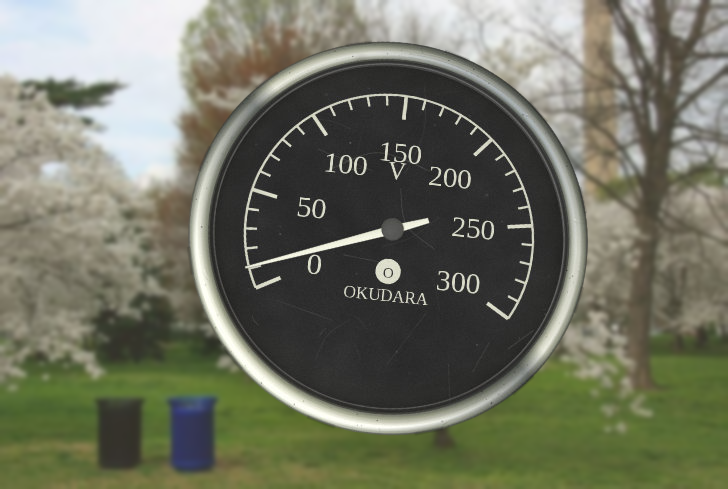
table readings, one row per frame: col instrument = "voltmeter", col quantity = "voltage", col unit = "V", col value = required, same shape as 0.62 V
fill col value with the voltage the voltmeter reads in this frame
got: 10 V
